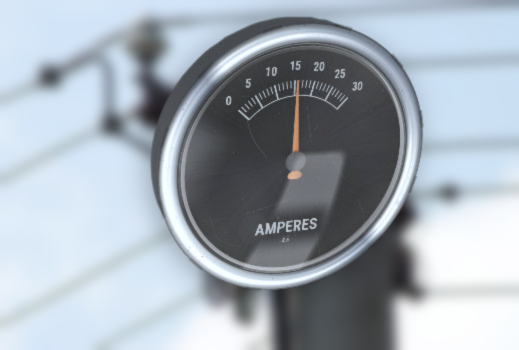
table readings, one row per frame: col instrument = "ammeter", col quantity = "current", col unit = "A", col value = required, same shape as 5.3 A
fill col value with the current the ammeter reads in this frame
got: 15 A
